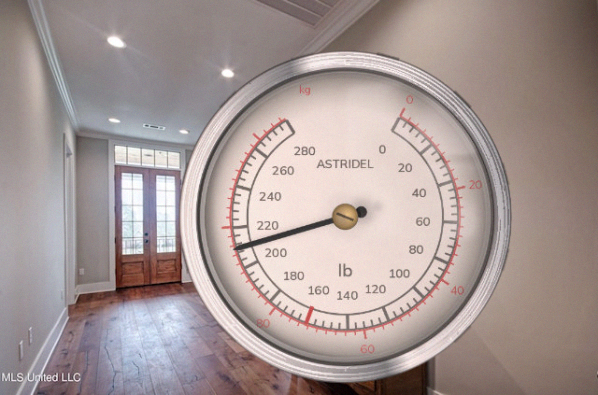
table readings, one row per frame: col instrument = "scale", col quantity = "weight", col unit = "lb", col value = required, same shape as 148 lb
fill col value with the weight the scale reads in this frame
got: 210 lb
